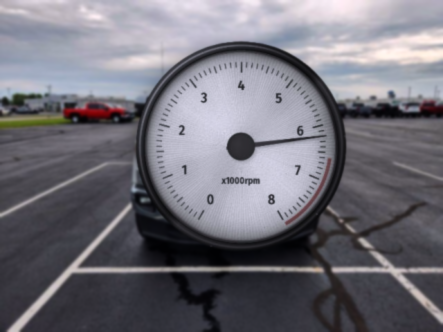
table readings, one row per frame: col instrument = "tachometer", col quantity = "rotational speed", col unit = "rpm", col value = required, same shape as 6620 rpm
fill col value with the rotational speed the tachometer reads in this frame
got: 6200 rpm
